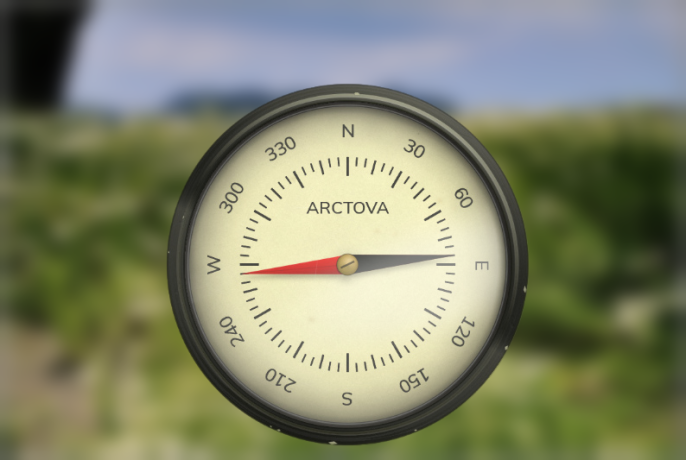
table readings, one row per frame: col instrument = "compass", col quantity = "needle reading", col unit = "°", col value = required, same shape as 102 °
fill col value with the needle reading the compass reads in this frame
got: 265 °
